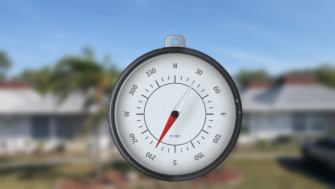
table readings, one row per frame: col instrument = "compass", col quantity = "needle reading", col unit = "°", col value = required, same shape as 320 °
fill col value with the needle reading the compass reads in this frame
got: 210 °
